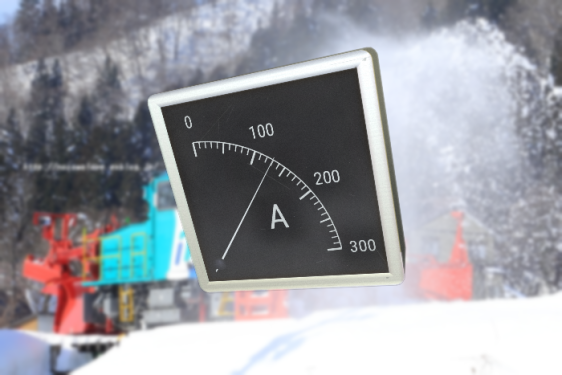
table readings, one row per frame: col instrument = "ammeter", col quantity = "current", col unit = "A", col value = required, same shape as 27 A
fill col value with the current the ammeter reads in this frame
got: 130 A
